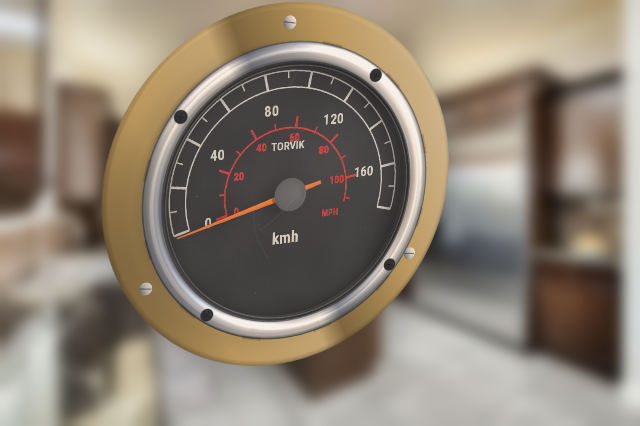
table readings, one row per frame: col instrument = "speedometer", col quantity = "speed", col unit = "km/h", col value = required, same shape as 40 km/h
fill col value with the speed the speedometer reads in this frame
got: 0 km/h
